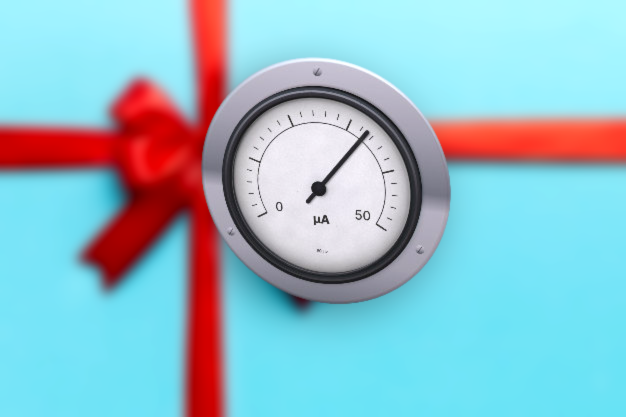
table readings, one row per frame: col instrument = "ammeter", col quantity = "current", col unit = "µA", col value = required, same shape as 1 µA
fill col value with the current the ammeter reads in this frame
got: 33 µA
